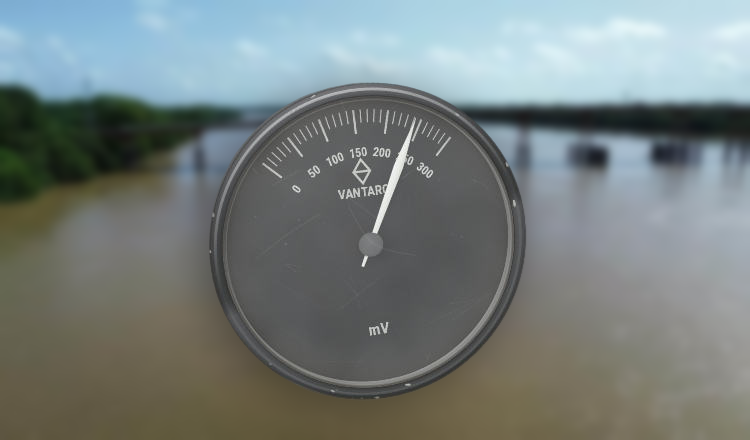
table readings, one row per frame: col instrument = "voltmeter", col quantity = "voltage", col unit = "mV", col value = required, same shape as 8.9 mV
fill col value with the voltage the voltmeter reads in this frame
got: 240 mV
